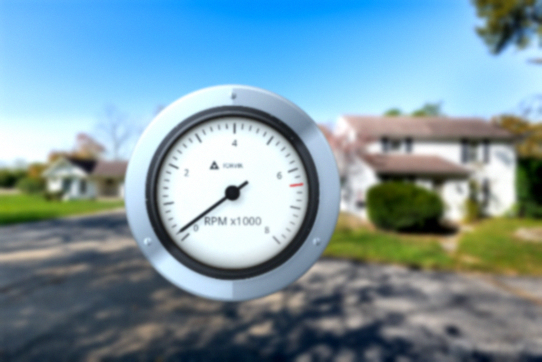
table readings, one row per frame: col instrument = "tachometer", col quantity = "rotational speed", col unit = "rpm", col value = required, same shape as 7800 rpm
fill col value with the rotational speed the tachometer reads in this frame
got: 200 rpm
